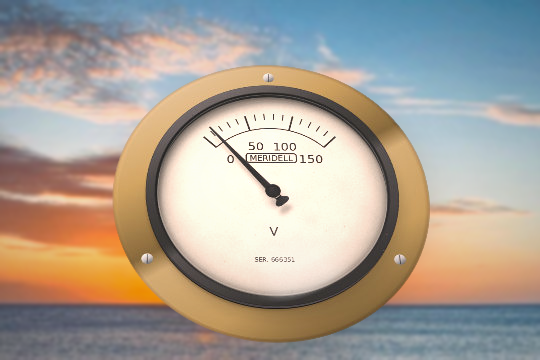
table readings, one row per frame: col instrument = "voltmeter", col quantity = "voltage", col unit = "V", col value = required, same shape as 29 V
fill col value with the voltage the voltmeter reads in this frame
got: 10 V
